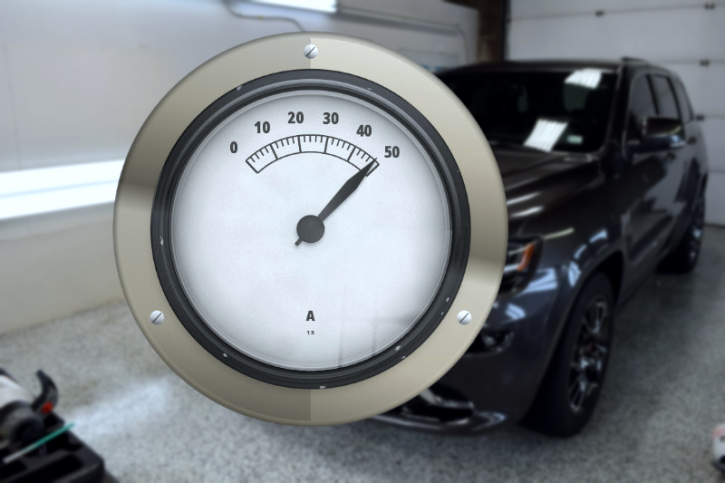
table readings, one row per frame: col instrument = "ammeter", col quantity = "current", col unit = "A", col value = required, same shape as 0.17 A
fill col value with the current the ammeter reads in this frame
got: 48 A
